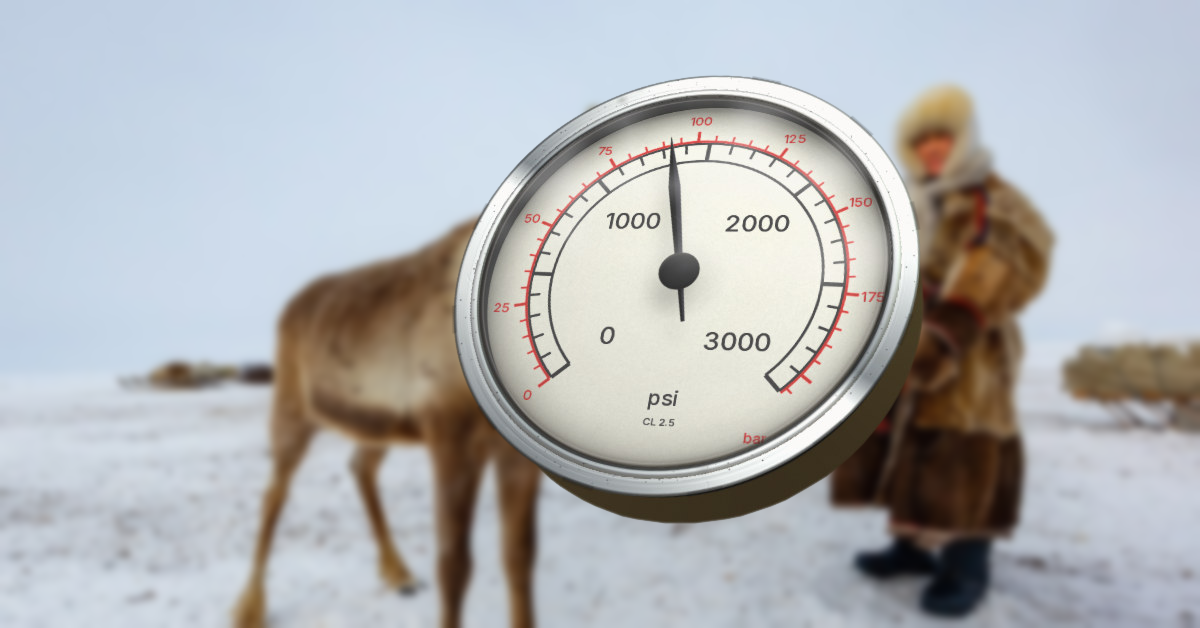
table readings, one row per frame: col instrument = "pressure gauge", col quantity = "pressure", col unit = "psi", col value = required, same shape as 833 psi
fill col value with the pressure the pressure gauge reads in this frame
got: 1350 psi
